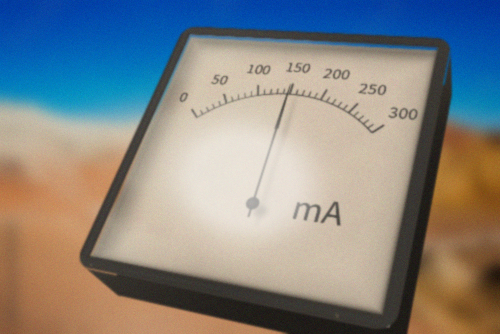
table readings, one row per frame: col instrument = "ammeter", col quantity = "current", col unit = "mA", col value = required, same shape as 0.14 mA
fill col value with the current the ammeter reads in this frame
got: 150 mA
